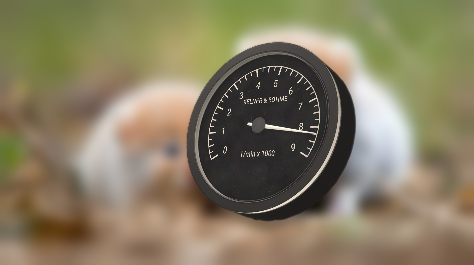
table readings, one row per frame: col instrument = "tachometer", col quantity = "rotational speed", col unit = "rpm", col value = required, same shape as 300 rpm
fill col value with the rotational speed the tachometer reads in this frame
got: 8250 rpm
